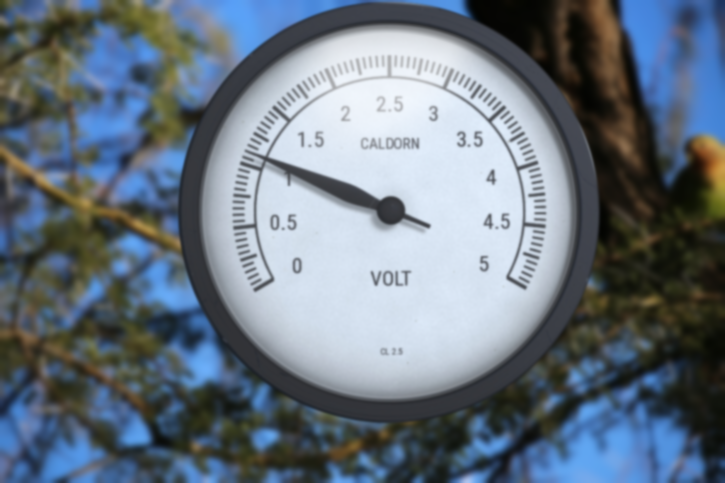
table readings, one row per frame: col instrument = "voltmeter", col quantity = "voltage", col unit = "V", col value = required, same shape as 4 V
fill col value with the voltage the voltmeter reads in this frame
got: 1.1 V
